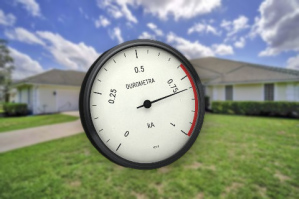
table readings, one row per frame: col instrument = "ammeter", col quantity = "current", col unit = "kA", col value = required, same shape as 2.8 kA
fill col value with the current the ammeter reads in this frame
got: 0.8 kA
